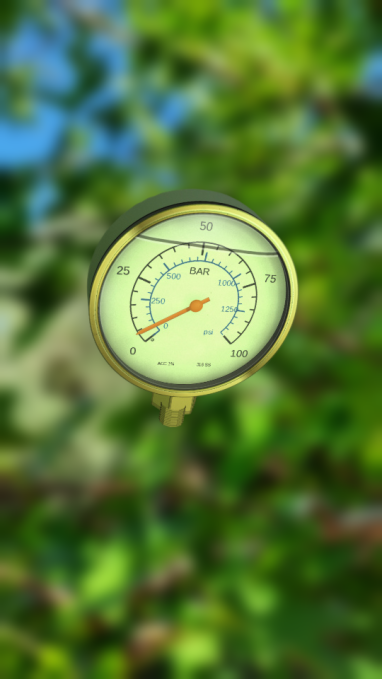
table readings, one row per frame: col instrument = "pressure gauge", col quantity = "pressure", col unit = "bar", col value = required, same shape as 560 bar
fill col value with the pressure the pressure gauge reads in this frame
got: 5 bar
